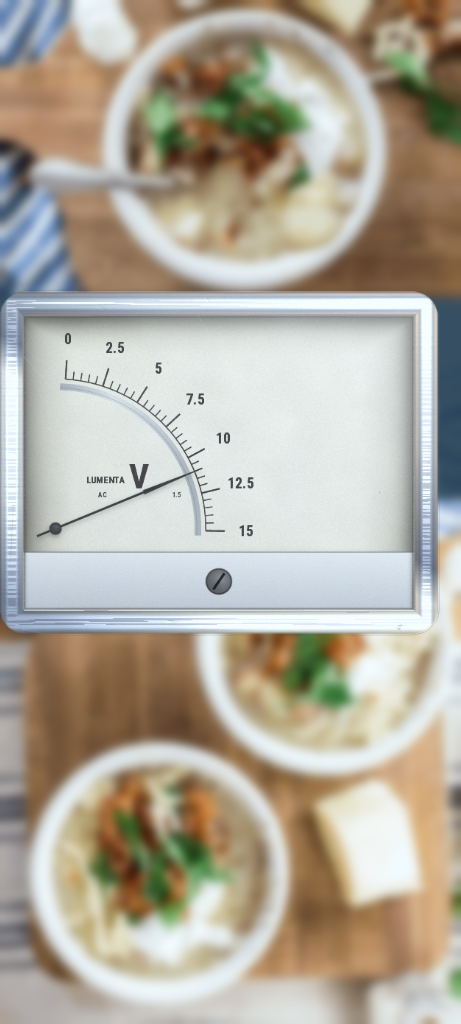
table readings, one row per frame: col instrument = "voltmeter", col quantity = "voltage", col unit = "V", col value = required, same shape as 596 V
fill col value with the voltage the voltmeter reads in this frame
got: 11 V
